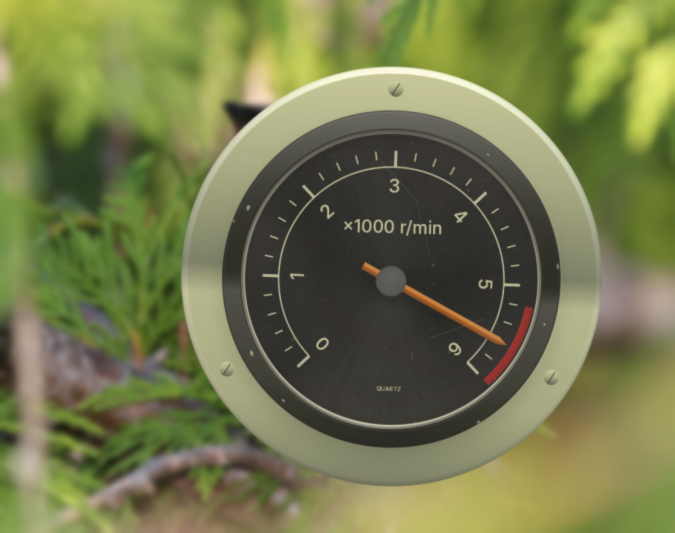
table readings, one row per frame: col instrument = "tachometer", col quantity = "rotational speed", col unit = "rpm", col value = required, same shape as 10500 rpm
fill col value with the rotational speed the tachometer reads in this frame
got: 5600 rpm
